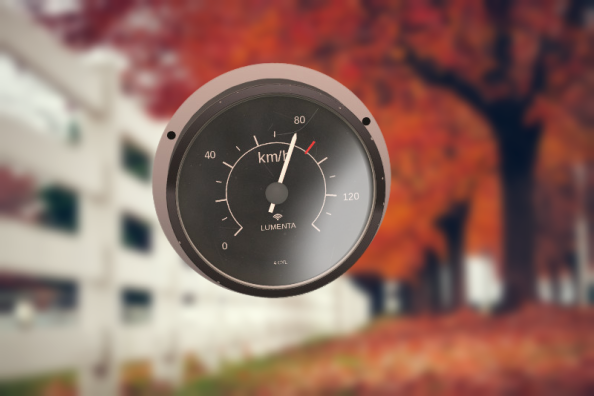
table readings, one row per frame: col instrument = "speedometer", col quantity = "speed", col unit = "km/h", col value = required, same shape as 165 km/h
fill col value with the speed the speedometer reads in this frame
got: 80 km/h
